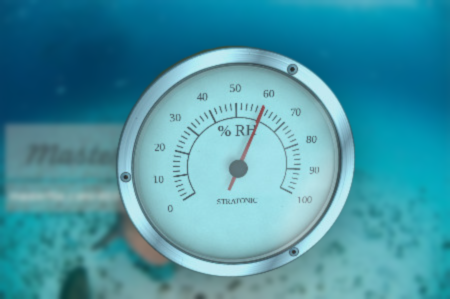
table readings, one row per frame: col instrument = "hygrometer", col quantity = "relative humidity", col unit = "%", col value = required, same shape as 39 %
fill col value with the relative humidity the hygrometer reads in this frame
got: 60 %
